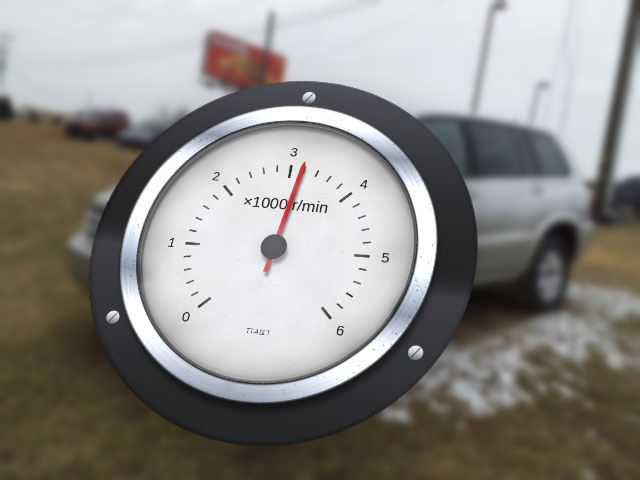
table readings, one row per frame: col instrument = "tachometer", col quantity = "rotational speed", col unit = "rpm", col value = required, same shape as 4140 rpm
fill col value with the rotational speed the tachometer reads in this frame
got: 3200 rpm
